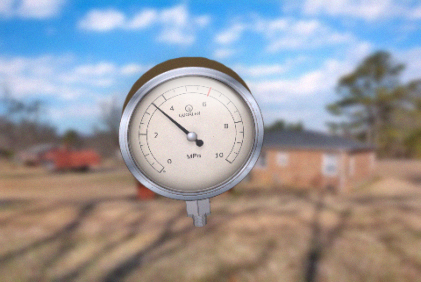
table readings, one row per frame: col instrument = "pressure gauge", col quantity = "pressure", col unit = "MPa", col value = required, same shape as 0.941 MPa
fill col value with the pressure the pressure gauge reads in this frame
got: 3.5 MPa
